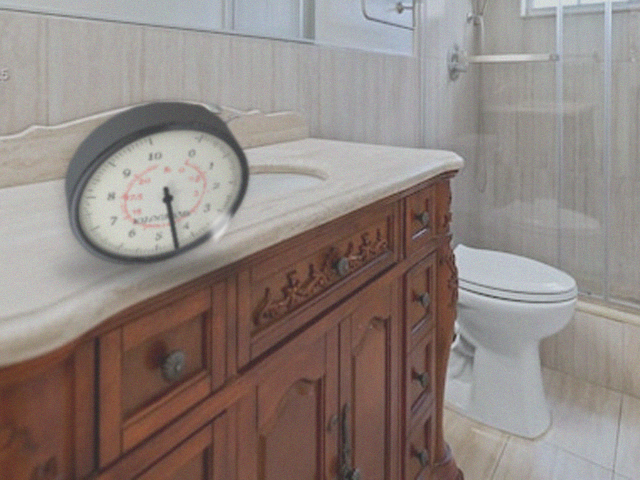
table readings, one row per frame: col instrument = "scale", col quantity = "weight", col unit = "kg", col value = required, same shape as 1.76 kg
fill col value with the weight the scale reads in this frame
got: 4.5 kg
